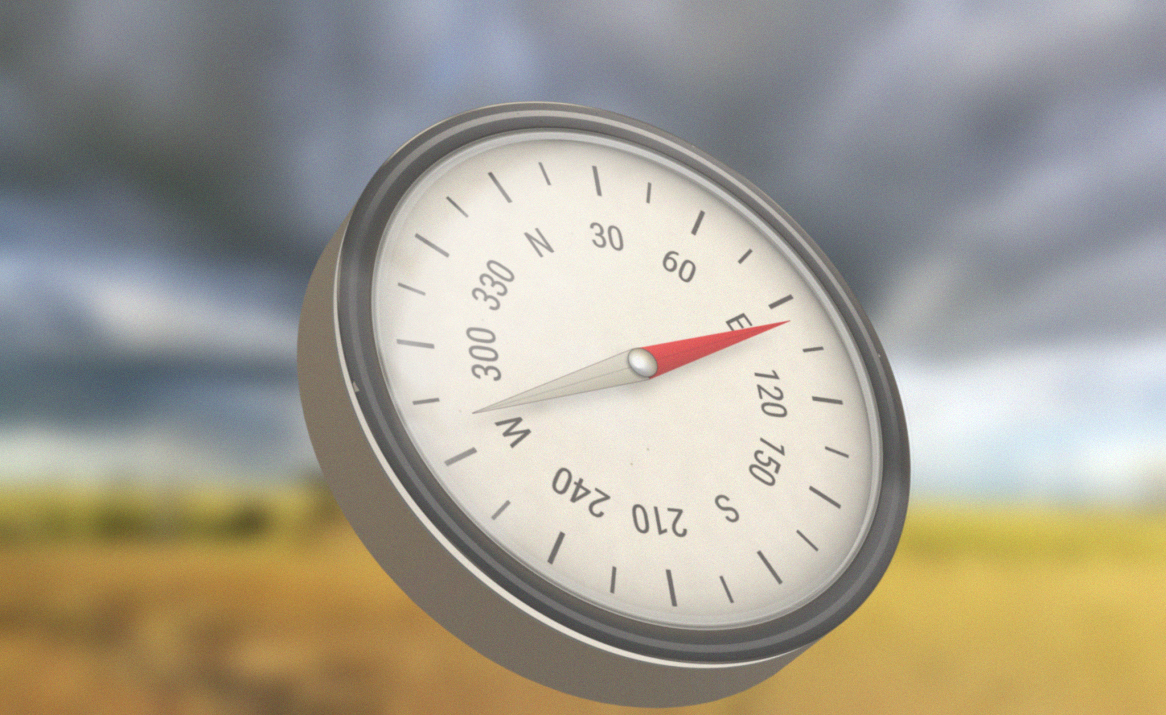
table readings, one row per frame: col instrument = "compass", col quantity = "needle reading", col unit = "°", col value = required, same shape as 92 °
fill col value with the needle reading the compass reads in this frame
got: 97.5 °
